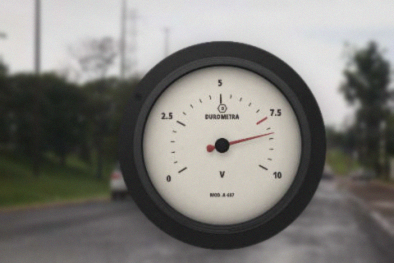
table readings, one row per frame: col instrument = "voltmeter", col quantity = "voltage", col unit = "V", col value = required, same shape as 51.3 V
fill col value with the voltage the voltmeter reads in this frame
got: 8.25 V
